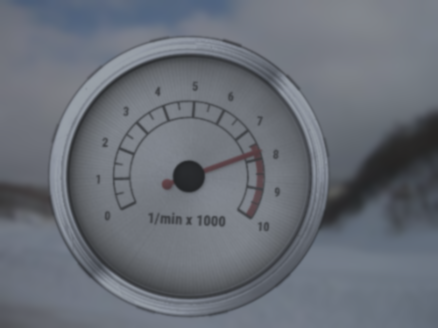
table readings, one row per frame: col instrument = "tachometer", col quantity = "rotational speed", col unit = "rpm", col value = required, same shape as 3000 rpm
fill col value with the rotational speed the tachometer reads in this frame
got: 7750 rpm
